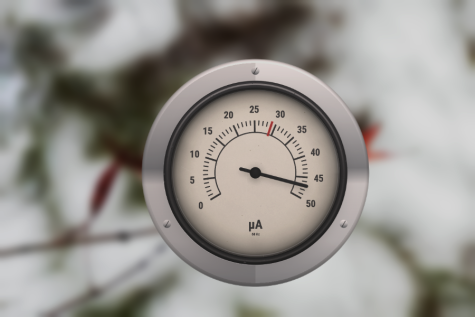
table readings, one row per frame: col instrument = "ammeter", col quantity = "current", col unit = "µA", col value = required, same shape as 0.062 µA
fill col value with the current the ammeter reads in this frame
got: 47 µA
